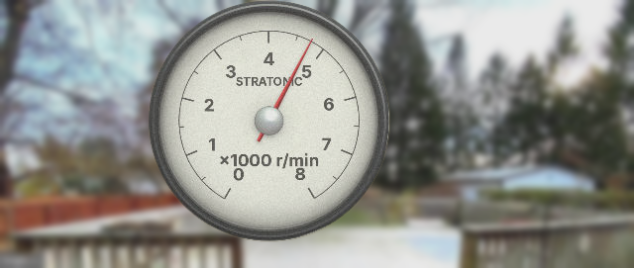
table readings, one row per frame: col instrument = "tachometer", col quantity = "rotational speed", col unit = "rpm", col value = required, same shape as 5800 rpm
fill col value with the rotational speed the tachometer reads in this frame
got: 4750 rpm
